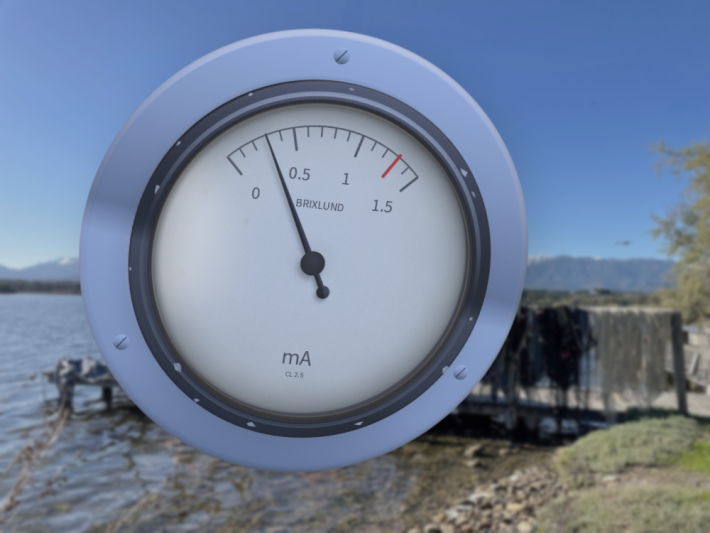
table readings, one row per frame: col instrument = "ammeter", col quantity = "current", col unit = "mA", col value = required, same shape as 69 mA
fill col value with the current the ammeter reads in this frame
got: 0.3 mA
